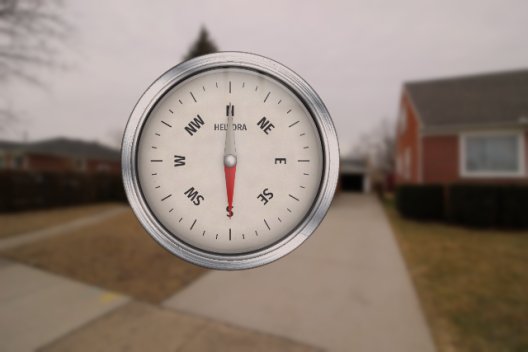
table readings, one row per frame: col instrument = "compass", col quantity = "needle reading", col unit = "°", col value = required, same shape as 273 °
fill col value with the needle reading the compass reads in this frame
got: 180 °
